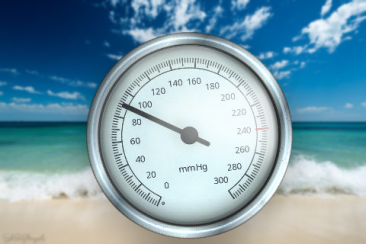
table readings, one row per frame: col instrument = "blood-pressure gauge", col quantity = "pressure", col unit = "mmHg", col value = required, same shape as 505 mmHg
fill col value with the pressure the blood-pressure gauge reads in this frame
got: 90 mmHg
